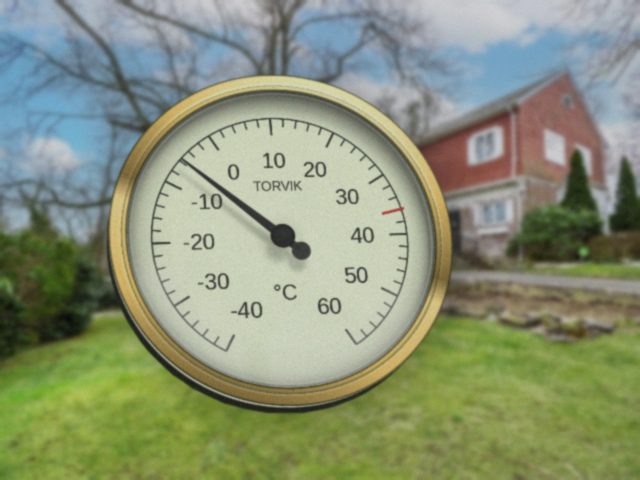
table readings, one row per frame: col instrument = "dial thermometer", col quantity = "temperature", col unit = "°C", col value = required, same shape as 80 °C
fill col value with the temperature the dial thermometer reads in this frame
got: -6 °C
